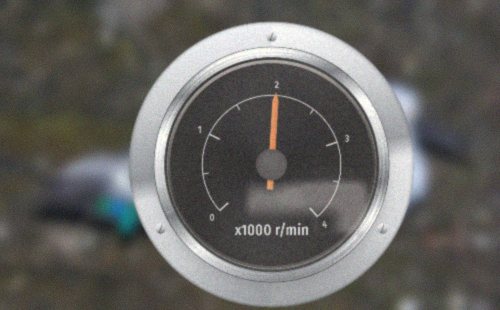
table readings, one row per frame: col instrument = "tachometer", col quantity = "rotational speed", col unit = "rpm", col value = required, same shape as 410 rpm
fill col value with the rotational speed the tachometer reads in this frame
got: 2000 rpm
